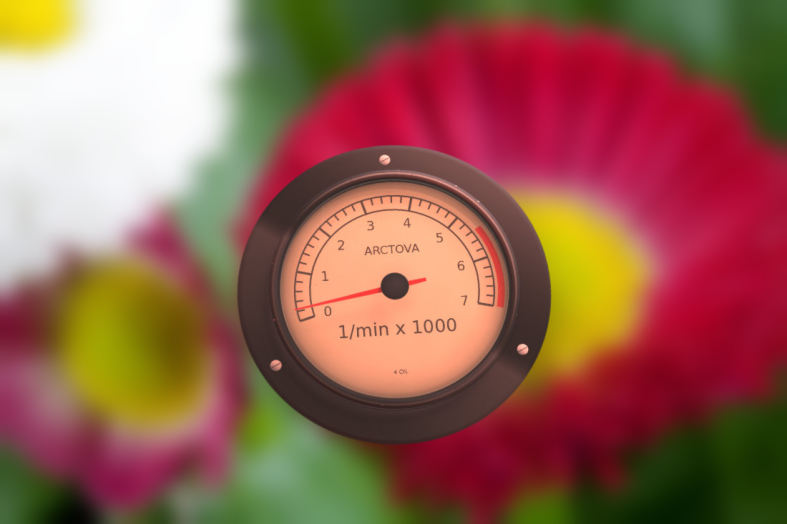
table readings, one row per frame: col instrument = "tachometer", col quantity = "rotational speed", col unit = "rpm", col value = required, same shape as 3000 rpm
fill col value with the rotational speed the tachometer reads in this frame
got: 200 rpm
